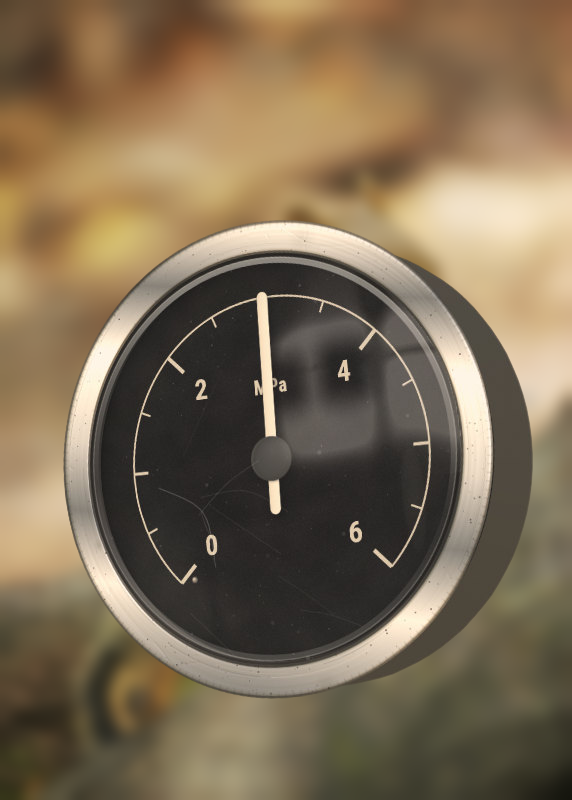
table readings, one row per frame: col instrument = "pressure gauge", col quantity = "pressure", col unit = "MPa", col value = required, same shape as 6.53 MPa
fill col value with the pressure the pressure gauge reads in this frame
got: 3 MPa
